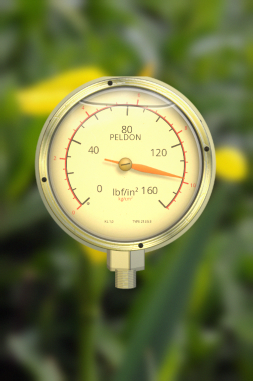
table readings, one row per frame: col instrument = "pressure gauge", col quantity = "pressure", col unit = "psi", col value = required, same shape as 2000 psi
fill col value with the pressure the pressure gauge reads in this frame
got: 140 psi
